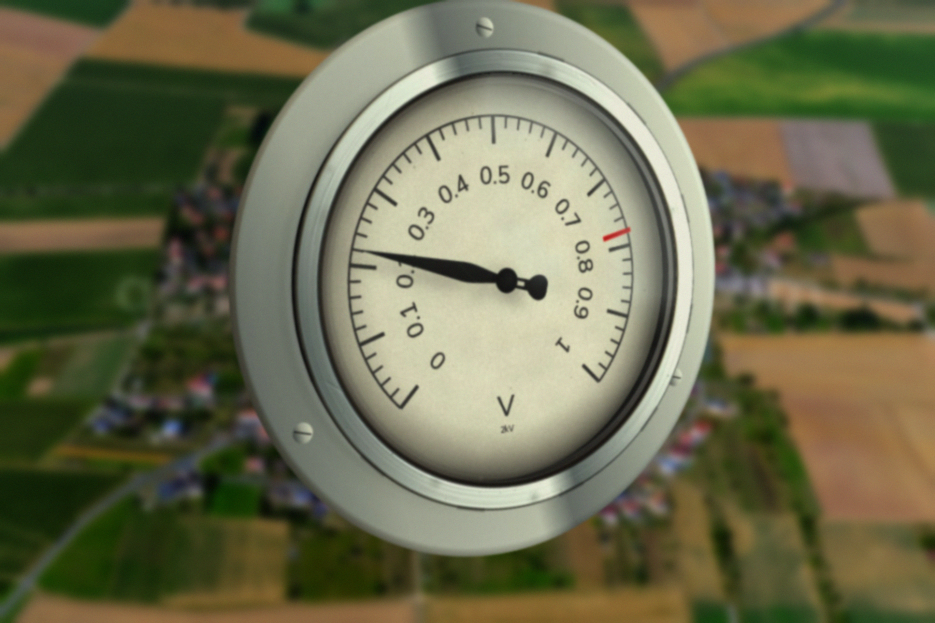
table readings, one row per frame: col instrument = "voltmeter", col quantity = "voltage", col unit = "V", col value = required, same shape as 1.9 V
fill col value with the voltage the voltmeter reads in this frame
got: 0.22 V
